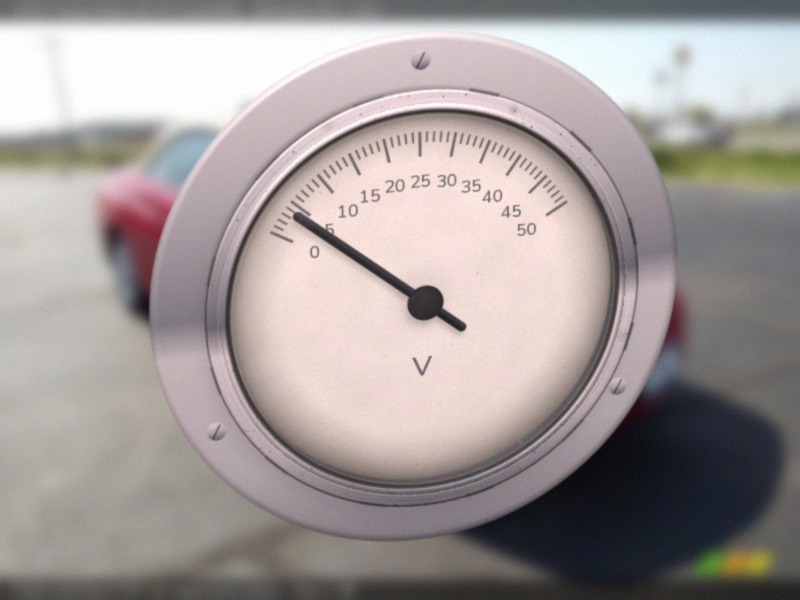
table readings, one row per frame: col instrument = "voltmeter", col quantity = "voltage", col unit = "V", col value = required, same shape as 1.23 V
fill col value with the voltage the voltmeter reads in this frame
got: 4 V
